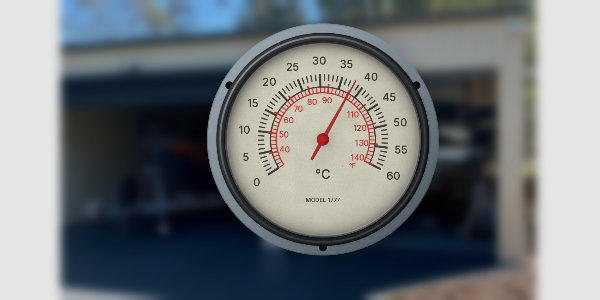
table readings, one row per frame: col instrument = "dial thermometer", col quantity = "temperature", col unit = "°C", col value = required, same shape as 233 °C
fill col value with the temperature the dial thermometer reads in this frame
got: 38 °C
